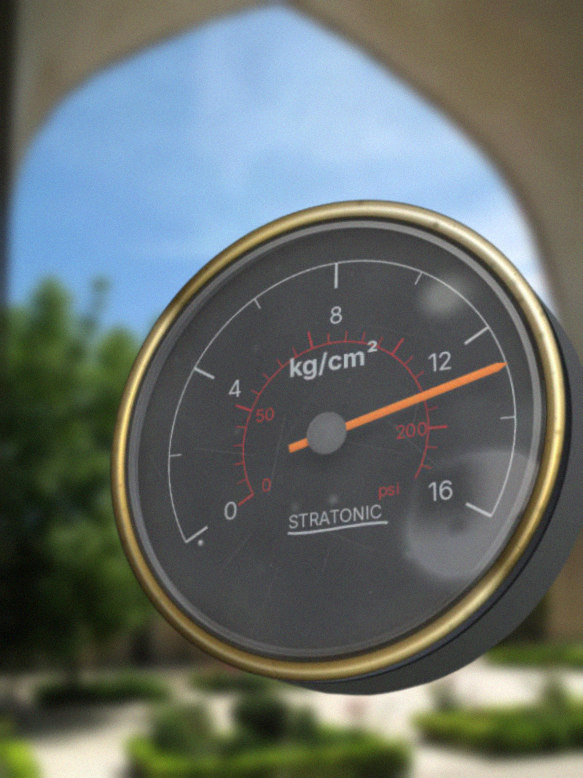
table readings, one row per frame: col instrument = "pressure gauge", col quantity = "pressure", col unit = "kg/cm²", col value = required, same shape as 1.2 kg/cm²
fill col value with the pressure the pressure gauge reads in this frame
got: 13 kg/cm²
